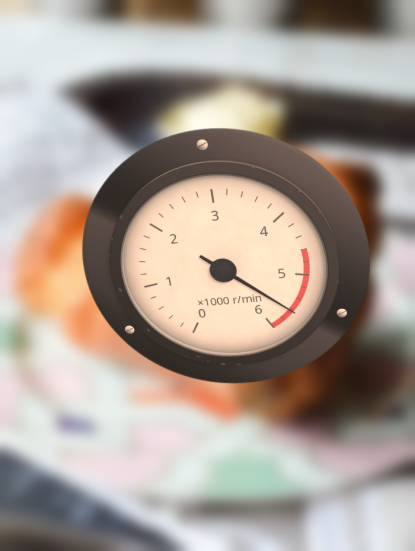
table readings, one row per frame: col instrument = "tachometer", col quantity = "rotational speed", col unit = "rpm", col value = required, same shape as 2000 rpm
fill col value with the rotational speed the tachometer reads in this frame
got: 5600 rpm
